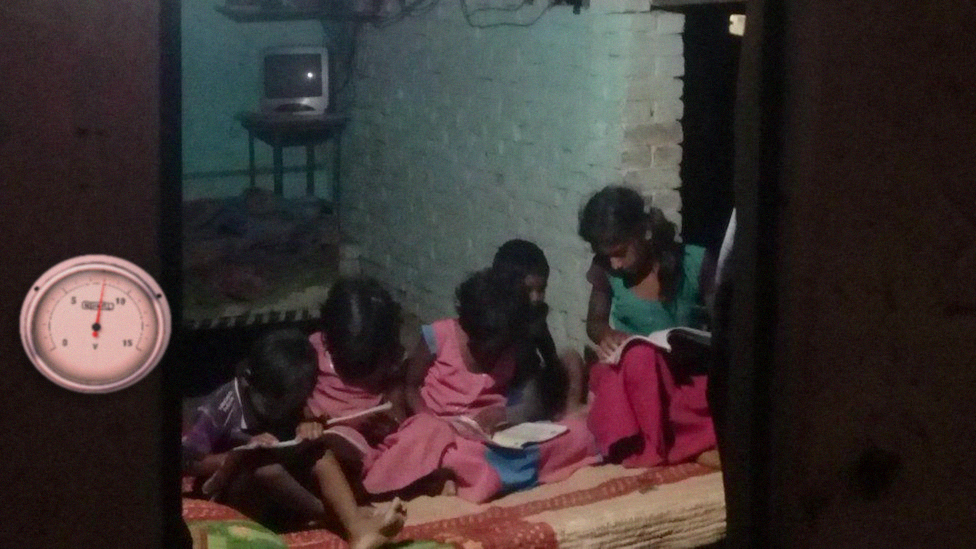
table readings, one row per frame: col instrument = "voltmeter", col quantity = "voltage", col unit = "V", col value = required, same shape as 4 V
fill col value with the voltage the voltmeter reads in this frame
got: 8 V
